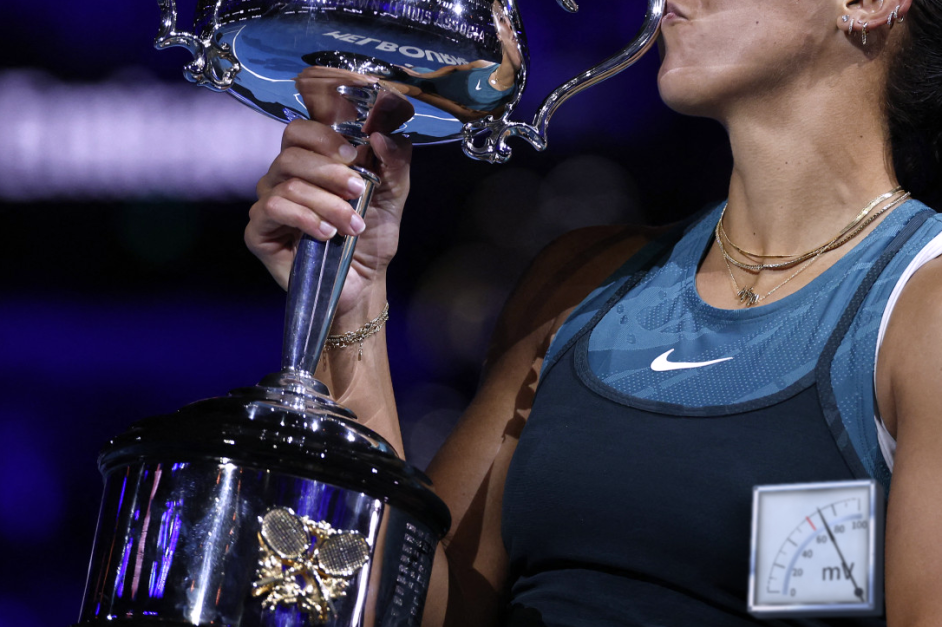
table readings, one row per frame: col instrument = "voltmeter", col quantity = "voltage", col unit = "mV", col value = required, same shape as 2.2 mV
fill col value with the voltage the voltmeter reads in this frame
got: 70 mV
